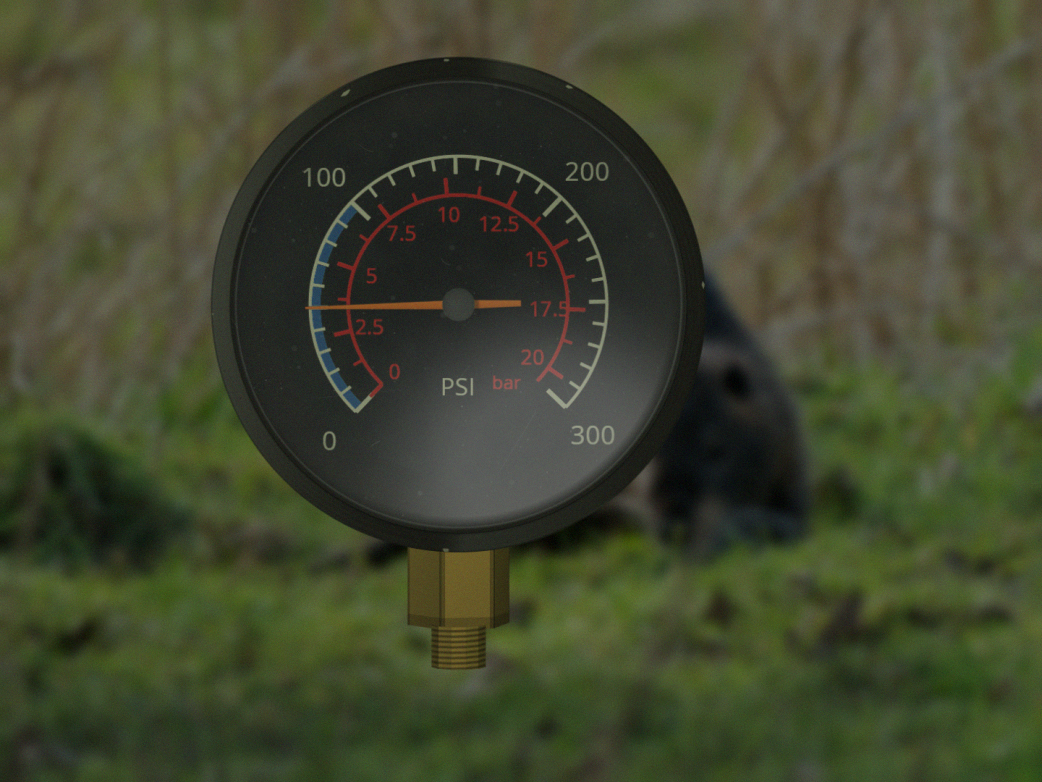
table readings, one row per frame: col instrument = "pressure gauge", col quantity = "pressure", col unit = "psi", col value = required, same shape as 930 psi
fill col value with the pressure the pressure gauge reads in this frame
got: 50 psi
